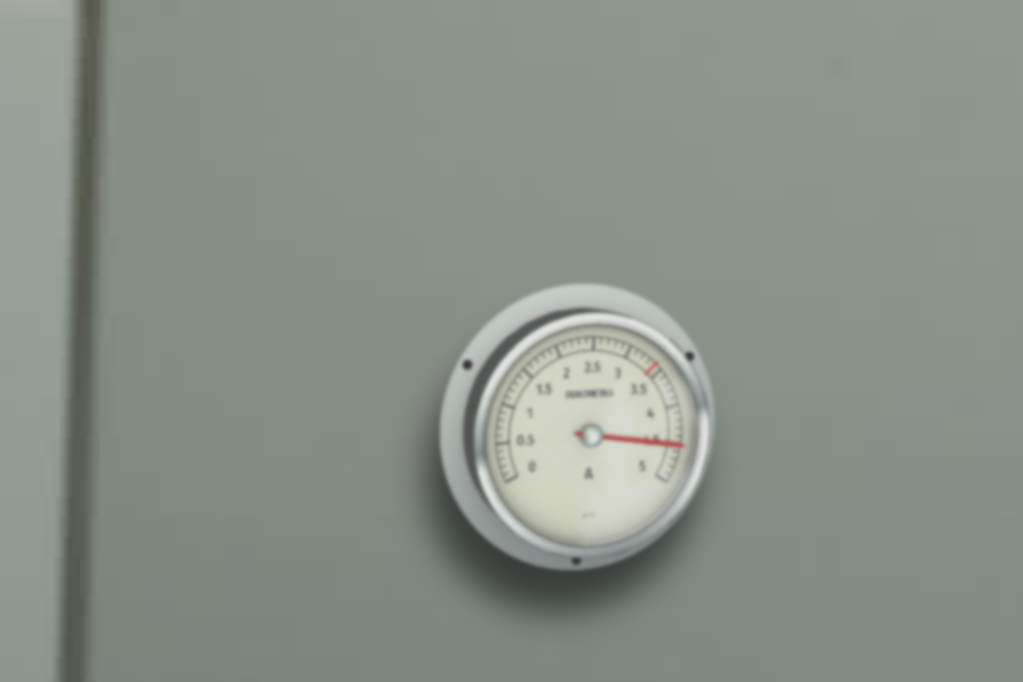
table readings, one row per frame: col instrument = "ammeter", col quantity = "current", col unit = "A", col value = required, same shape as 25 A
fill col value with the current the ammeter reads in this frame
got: 4.5 A
